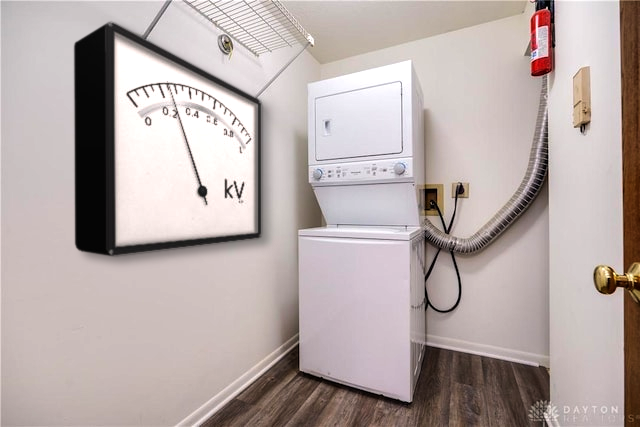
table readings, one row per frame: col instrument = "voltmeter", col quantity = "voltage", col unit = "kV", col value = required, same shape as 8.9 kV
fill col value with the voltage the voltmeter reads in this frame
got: 0.25 kV
